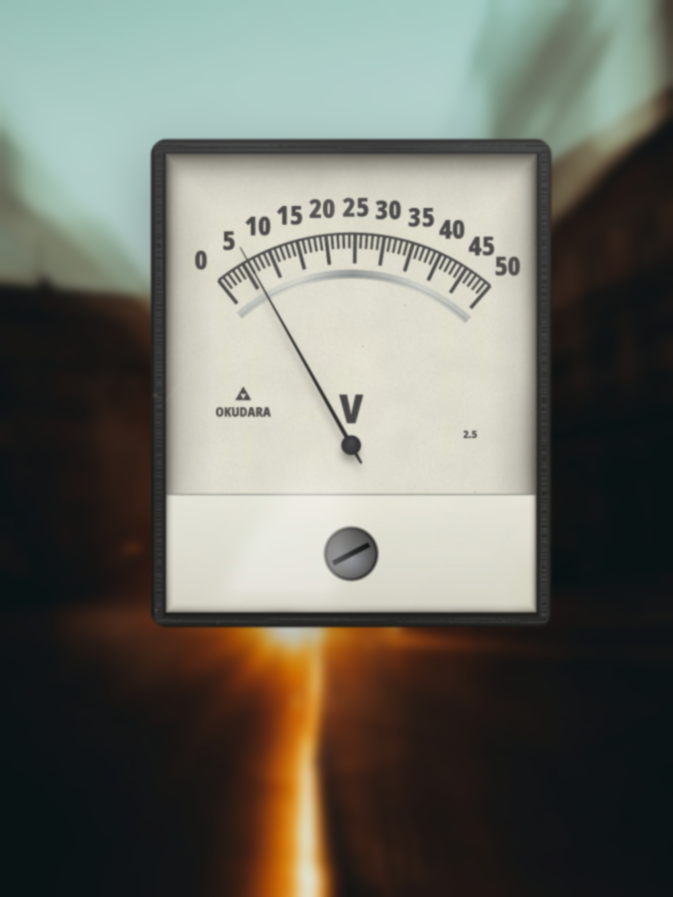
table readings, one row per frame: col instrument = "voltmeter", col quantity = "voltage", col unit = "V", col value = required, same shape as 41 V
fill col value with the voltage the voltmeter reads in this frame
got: 6 V
